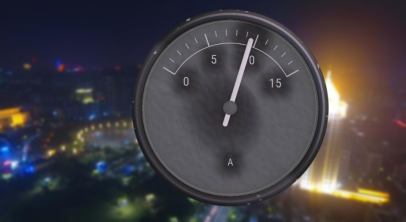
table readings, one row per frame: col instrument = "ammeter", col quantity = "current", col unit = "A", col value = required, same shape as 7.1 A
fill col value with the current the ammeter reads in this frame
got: 9.5 A
